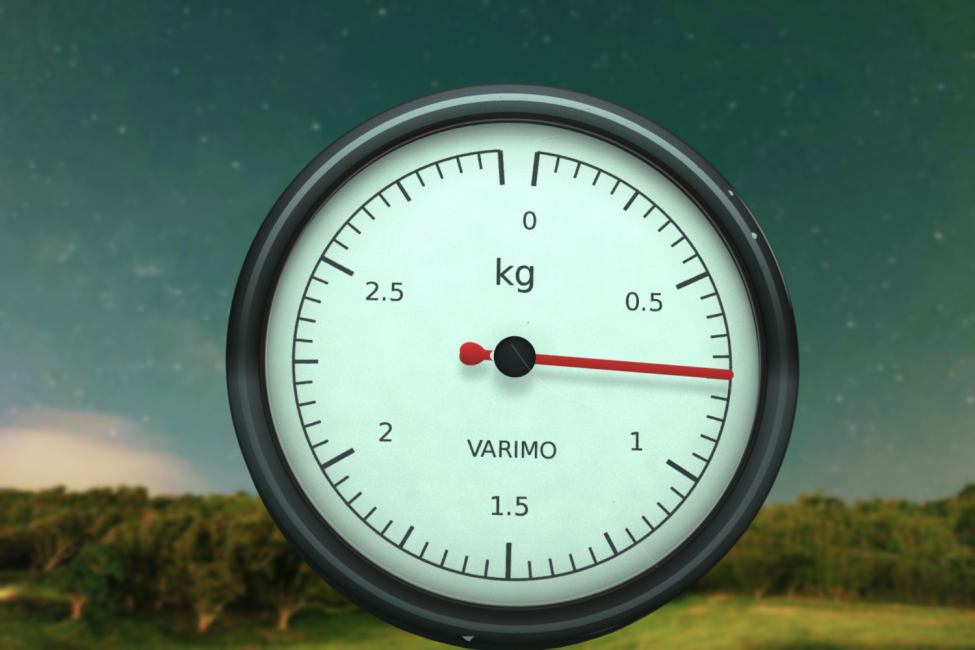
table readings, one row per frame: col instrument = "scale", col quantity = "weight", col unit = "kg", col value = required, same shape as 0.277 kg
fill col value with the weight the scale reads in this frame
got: 0.75 kg
